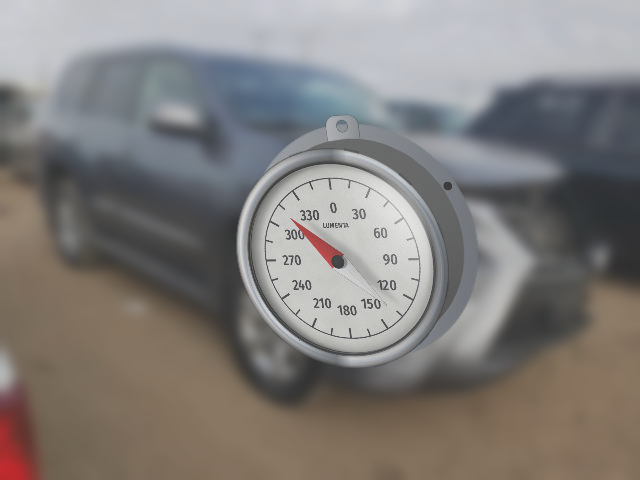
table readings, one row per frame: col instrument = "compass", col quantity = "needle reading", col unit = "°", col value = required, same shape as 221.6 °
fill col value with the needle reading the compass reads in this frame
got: 315 °
